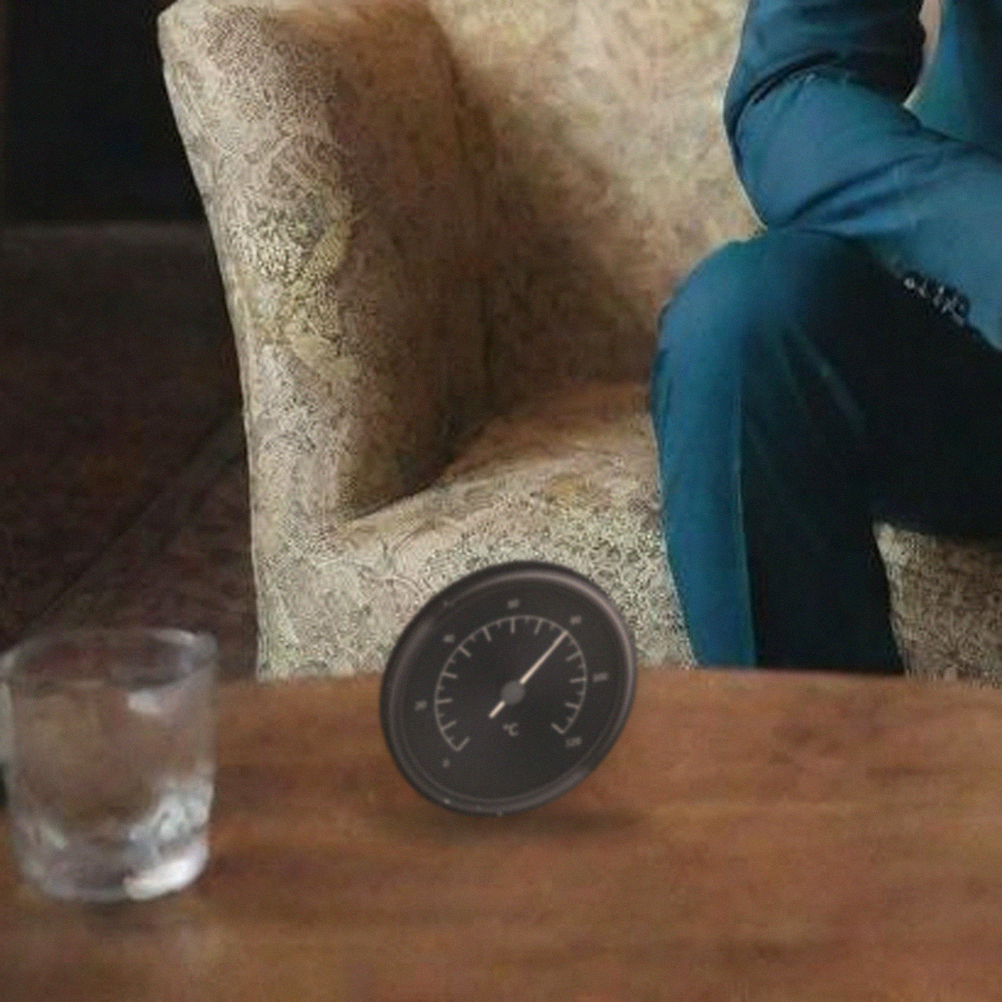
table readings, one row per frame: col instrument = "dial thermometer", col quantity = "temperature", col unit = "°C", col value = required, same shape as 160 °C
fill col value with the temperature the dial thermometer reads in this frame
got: 80 °C
